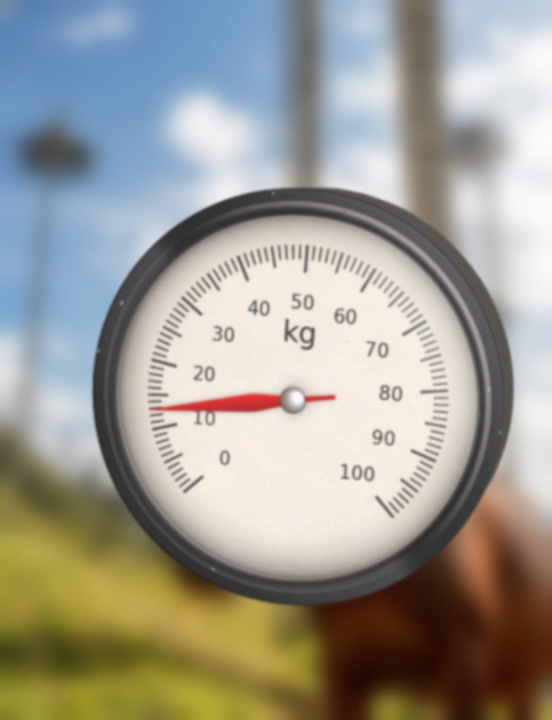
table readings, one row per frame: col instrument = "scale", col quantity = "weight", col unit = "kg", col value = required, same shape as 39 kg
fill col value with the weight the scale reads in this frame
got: 13 kg
